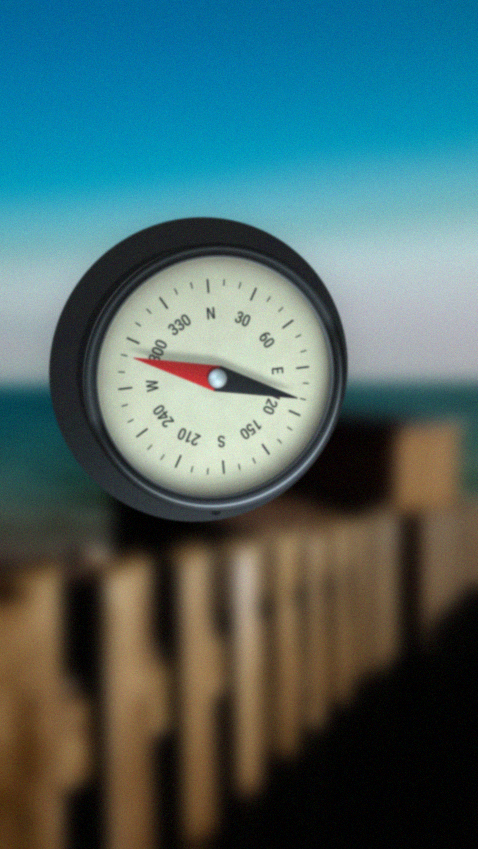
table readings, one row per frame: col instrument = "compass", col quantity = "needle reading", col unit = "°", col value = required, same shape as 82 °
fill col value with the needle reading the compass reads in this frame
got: 290 °
